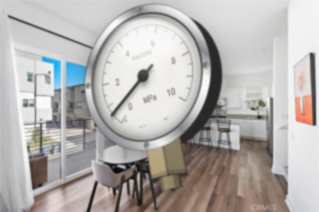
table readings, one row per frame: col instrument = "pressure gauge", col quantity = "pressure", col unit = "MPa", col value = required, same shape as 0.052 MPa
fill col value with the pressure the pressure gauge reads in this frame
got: 0.5 MPa
